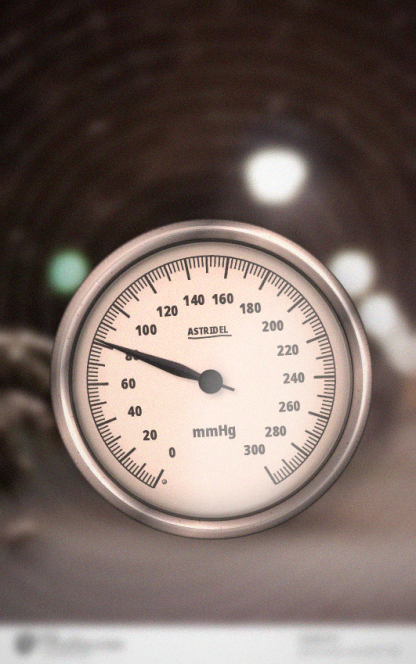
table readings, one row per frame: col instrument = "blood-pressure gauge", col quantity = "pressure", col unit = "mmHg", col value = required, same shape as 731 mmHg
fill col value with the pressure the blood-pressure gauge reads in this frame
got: 82 mmHg
